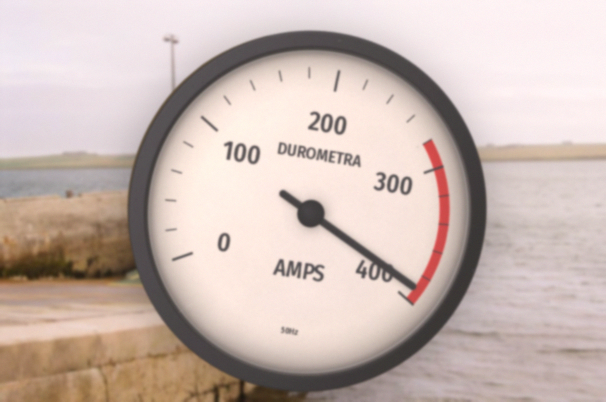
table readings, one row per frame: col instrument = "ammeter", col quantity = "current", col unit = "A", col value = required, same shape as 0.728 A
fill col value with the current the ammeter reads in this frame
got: 390 A
